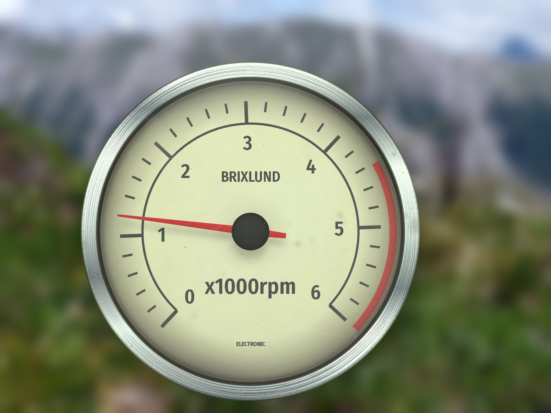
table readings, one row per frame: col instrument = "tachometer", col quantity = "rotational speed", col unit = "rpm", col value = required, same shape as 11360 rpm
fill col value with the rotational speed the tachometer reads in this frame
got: 1200 rpm
